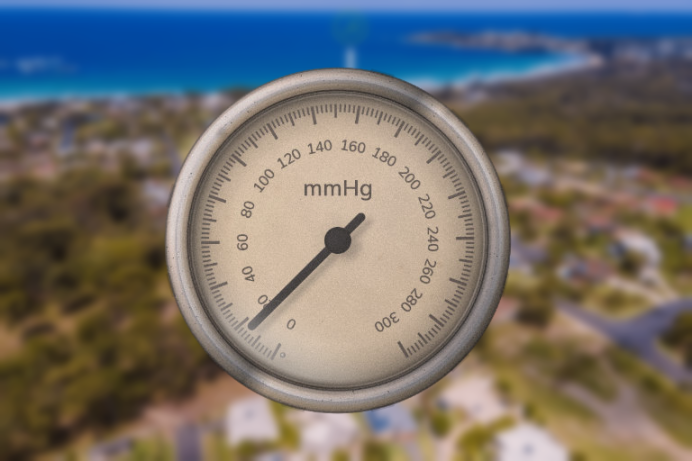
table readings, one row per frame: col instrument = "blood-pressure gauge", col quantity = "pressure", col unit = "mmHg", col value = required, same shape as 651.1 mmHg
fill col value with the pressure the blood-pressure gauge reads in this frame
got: 16 mmHg
